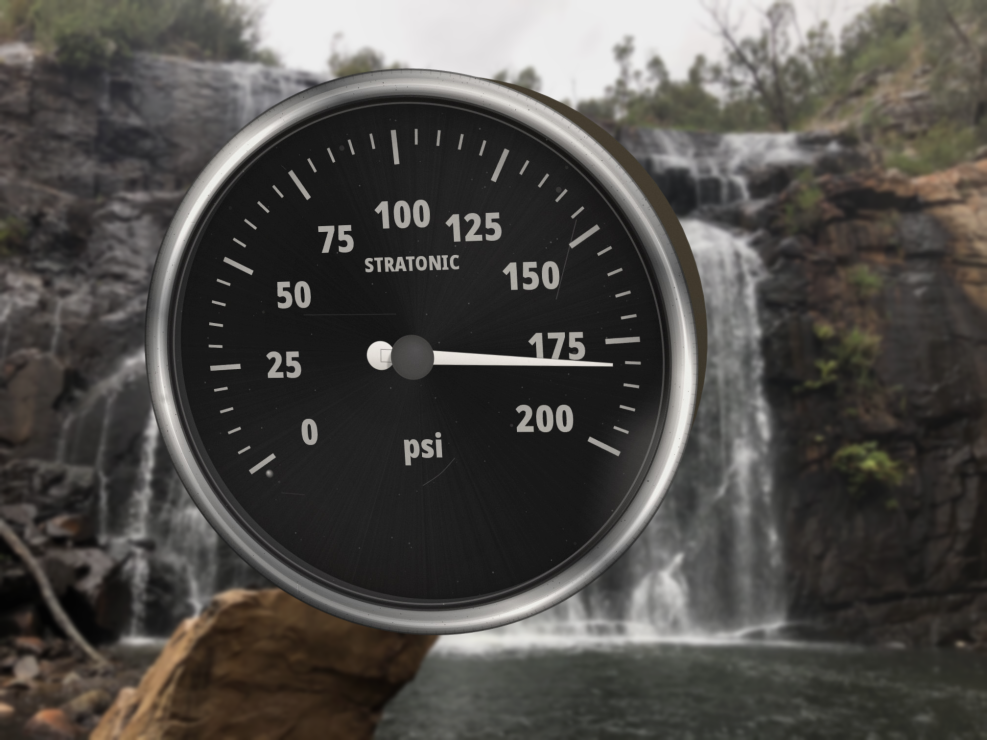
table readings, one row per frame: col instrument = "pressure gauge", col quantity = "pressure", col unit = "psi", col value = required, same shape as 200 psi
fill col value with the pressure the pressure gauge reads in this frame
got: 180 psi
